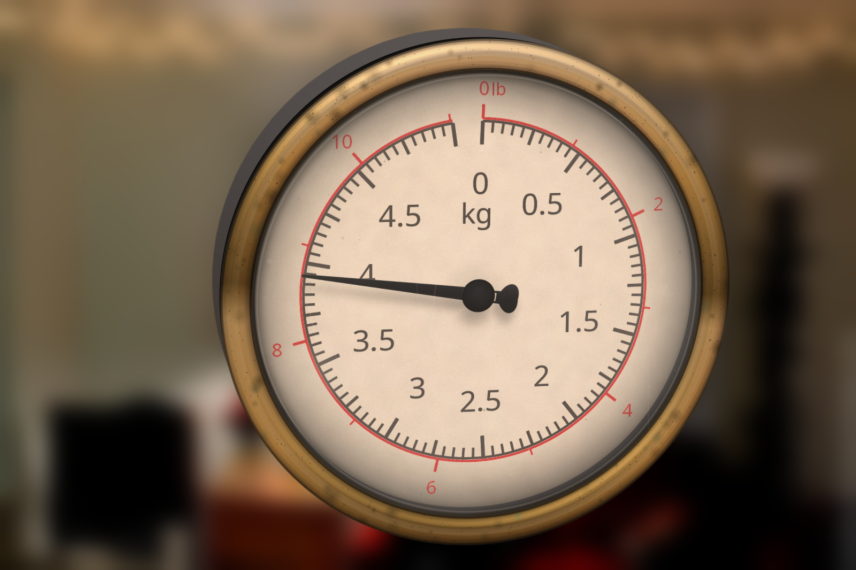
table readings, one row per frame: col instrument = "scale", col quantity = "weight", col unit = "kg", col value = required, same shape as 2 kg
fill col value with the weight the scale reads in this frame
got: 3.95 kg
